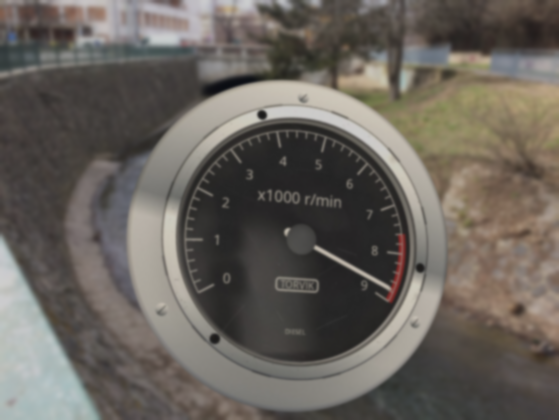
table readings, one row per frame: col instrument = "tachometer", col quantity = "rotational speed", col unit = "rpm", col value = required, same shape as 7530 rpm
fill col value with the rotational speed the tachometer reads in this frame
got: 8800 rpm
